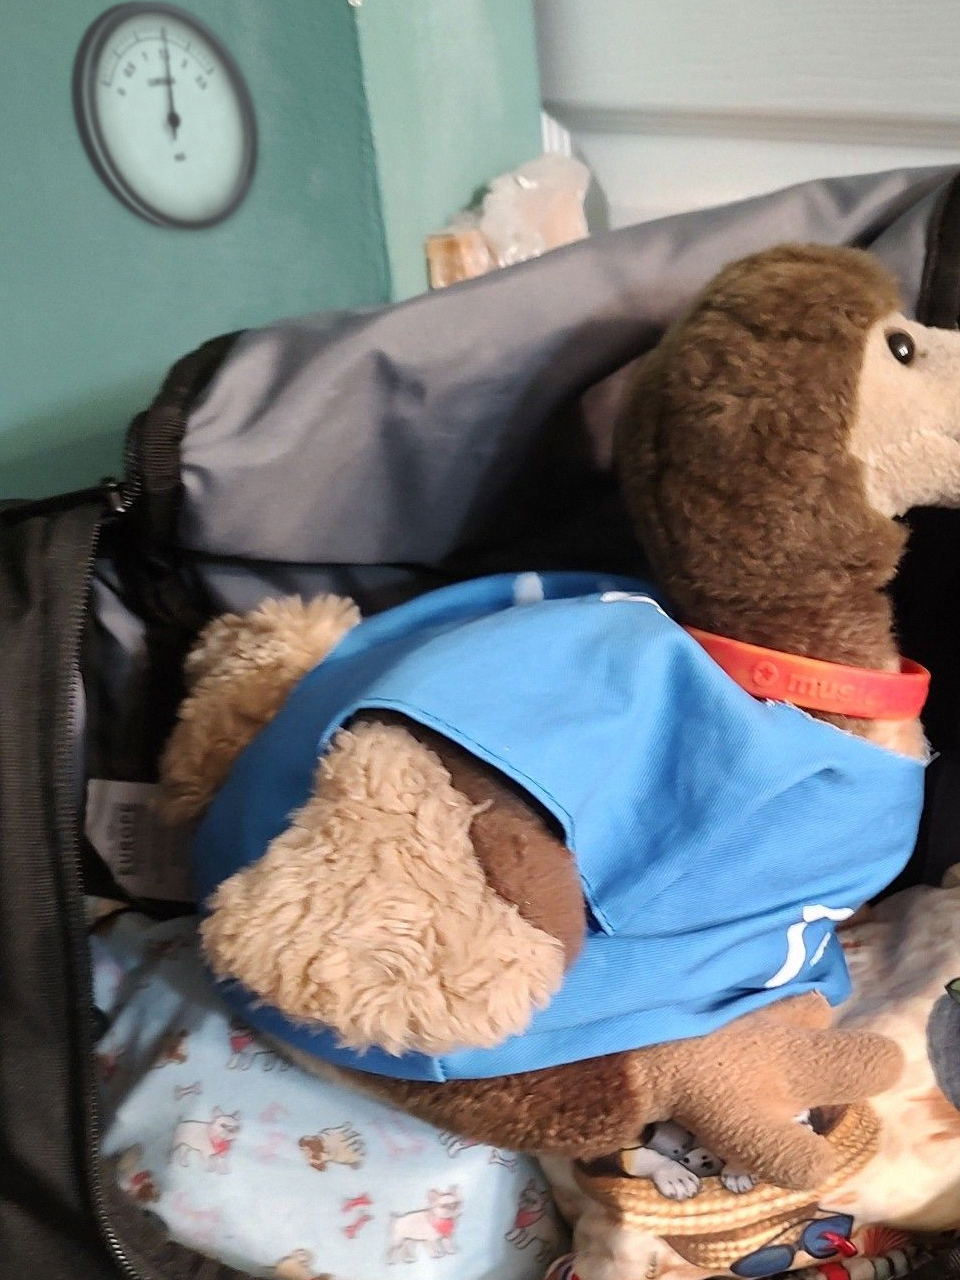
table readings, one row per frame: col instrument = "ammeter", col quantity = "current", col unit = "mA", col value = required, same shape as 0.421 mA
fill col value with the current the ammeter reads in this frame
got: 1.5 mA
